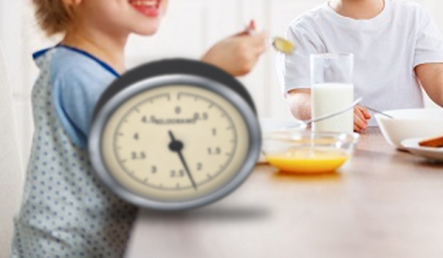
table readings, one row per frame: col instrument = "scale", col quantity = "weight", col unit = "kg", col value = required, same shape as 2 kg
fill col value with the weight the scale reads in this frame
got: 2.25 kg
